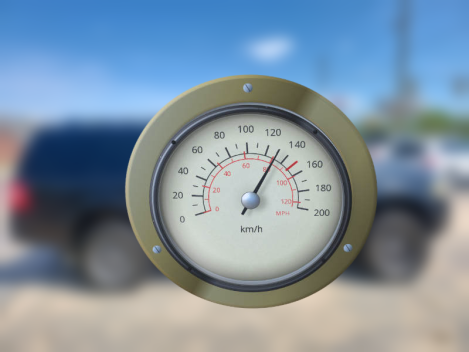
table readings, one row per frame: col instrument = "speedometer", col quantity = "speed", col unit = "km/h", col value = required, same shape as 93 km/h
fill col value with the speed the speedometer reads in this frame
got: 130 km/h
